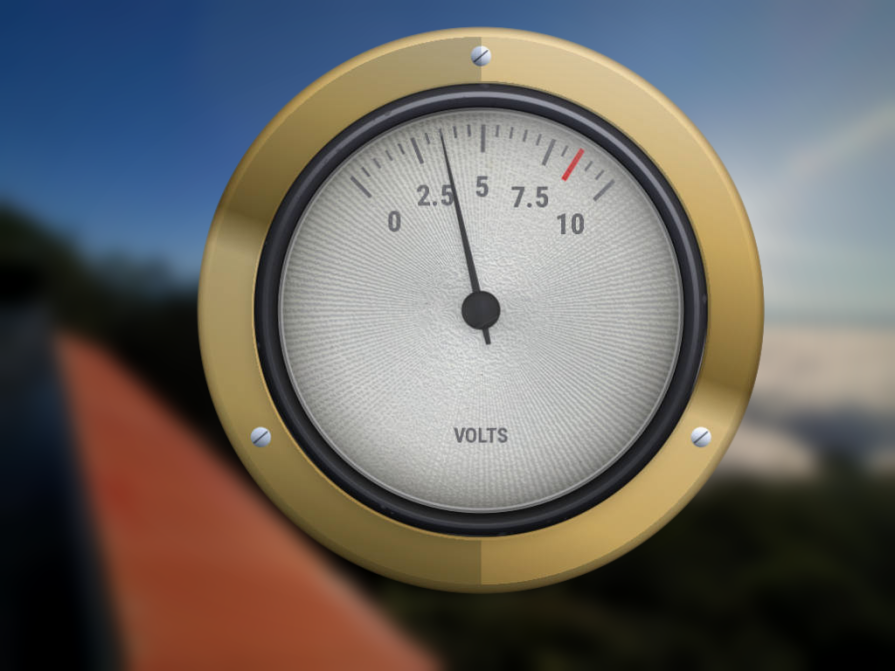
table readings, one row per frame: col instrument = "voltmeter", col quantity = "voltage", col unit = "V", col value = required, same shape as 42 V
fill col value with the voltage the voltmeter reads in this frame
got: 3.5 V
